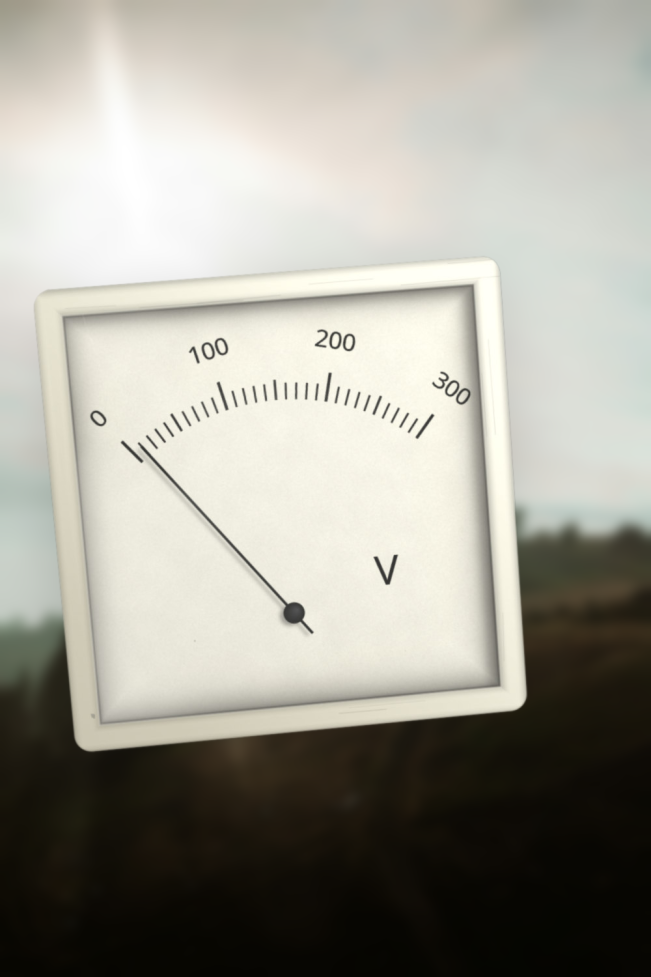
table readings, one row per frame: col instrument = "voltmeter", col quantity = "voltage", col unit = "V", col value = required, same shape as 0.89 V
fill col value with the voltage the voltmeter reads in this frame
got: 10 V
